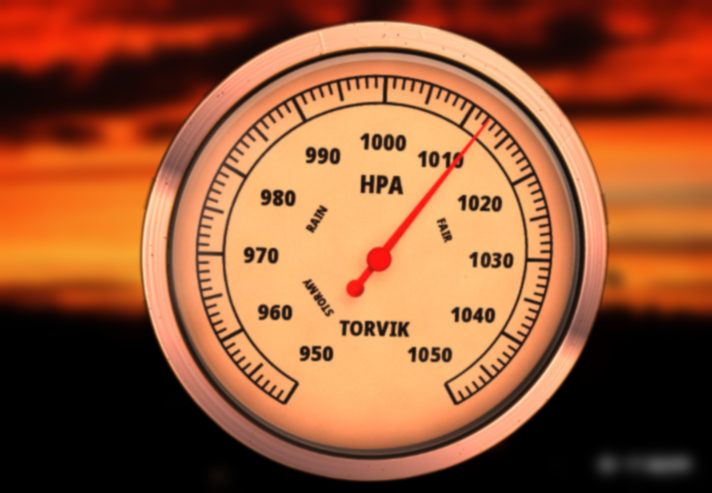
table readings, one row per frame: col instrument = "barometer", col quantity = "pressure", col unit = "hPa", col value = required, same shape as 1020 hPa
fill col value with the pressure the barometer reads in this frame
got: 1012 hPa
